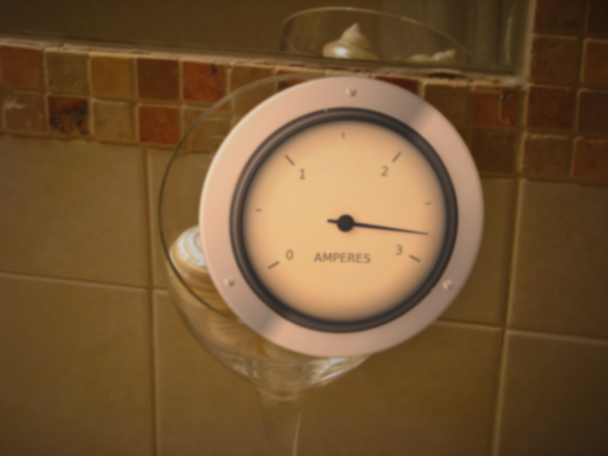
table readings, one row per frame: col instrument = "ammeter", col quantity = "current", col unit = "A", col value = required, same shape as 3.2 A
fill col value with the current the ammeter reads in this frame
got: 2.75 A
